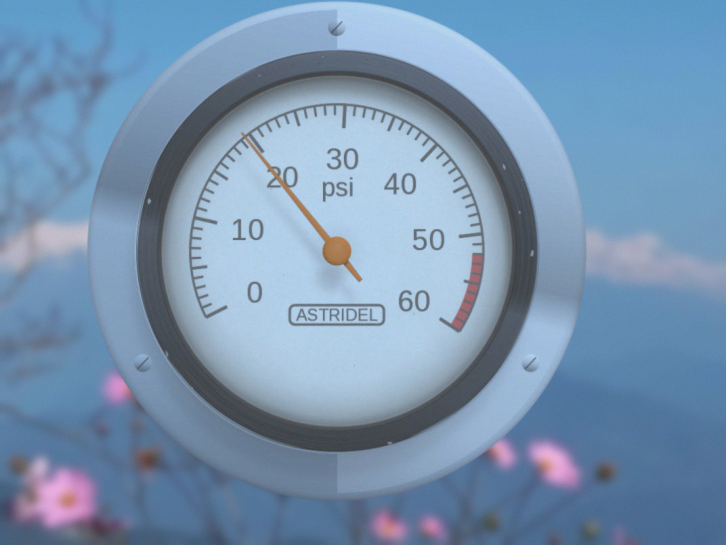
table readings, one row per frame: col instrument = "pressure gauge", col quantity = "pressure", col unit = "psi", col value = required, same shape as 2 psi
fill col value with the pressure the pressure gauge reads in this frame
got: 19.5 psi
